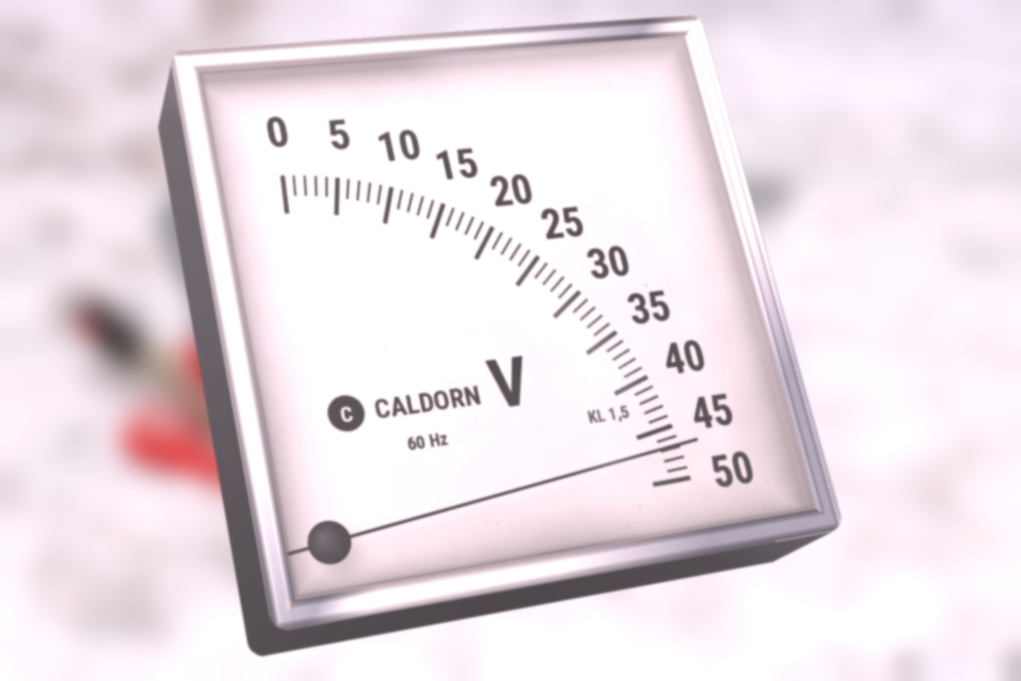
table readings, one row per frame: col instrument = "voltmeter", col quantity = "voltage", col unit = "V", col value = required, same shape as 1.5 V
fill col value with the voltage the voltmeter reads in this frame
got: 47 V
